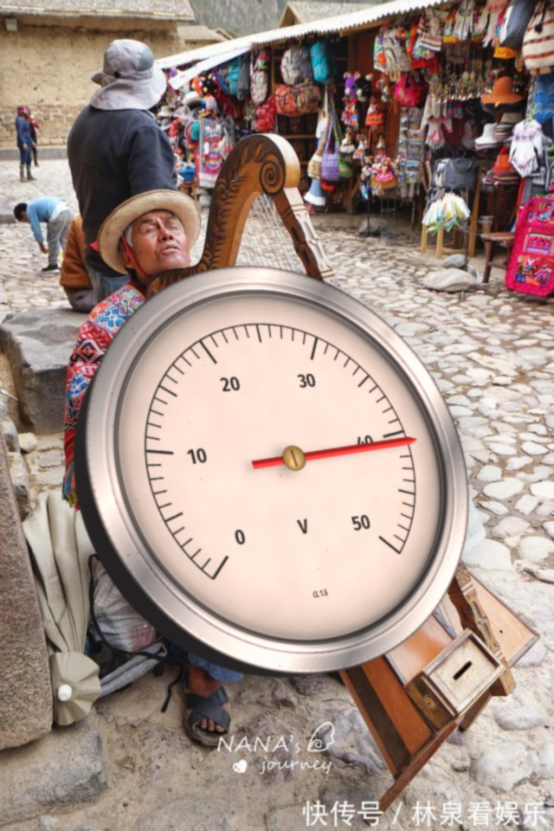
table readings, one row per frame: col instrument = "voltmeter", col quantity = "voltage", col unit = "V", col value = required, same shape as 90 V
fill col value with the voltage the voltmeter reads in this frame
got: 41 V
